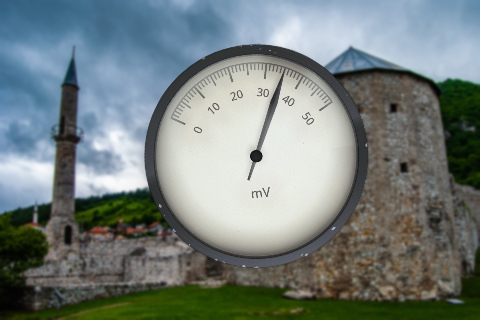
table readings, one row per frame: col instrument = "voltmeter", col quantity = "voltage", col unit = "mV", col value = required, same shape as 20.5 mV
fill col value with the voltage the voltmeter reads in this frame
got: 35 mV
